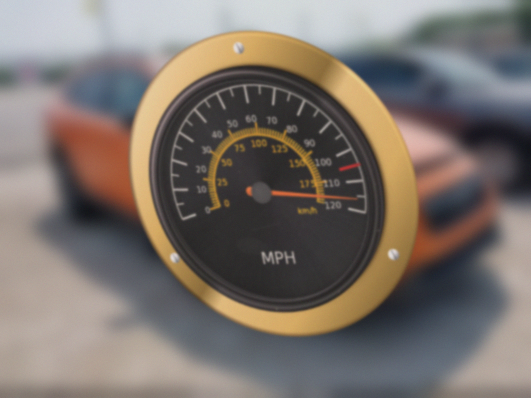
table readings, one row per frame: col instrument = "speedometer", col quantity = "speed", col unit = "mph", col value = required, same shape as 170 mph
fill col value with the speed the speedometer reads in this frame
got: 115 mph
